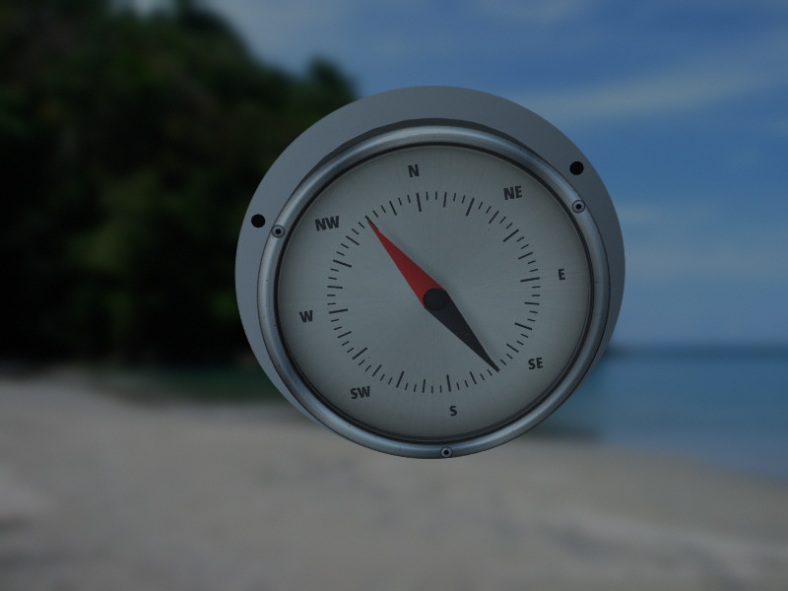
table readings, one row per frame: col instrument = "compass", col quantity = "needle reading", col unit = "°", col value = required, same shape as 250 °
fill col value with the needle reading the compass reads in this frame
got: 330 °
